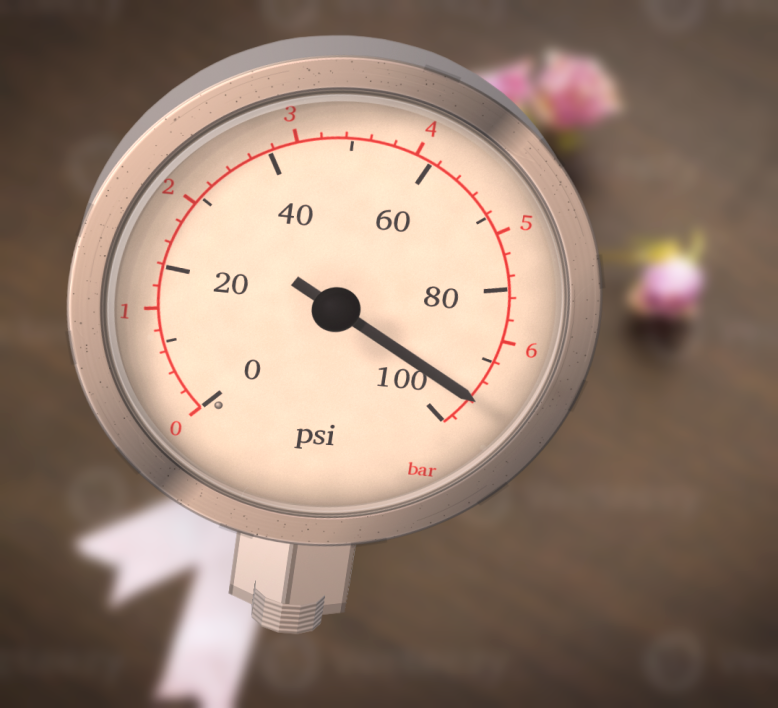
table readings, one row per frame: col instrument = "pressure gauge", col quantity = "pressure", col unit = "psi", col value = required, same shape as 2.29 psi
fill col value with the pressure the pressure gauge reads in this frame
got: 95 psi
